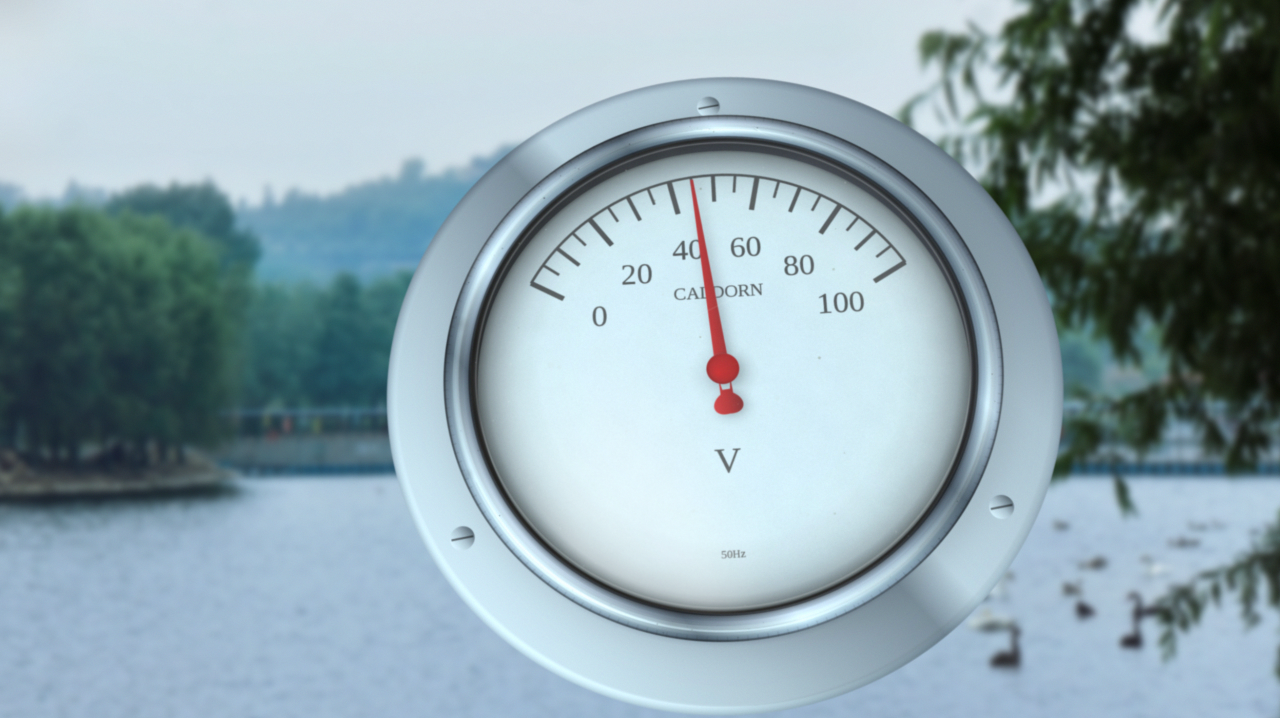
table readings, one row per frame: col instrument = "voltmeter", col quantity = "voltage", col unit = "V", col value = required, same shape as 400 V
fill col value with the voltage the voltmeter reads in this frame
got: 45 V
